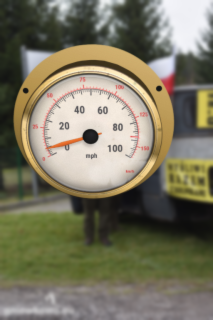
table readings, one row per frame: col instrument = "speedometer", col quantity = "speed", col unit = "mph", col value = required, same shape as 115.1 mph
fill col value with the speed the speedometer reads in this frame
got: 5 mph
